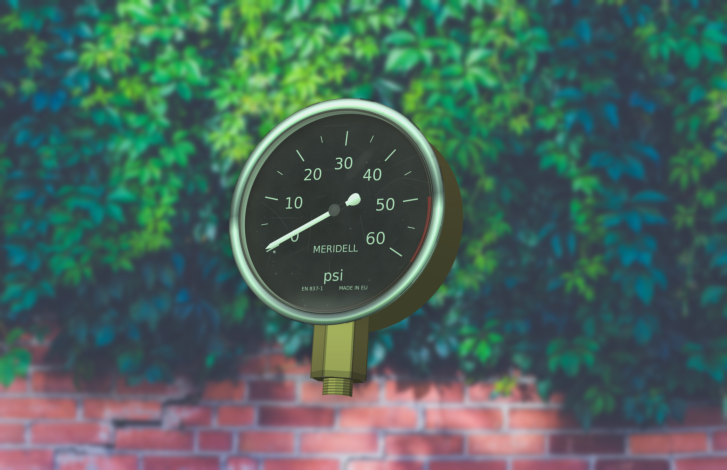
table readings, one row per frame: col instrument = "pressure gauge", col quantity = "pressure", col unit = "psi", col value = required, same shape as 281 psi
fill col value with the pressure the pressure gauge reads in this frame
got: 0 psi
